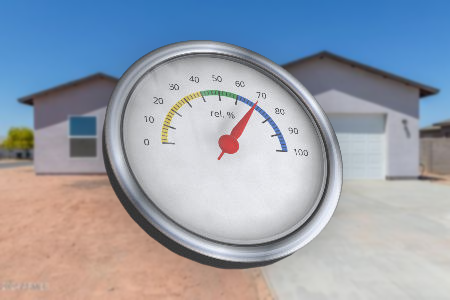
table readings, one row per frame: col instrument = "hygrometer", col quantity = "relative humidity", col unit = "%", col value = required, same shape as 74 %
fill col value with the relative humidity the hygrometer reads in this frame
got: 70 %
